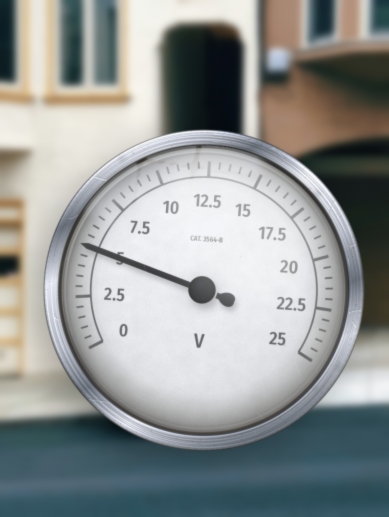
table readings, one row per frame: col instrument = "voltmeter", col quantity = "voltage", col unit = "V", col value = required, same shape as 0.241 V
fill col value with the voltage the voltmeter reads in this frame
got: 5 V
